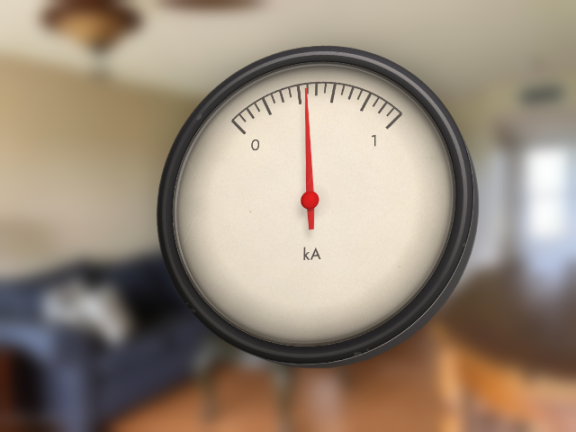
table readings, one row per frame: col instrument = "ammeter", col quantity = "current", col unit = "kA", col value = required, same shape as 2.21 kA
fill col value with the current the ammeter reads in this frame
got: 0.45 kA
